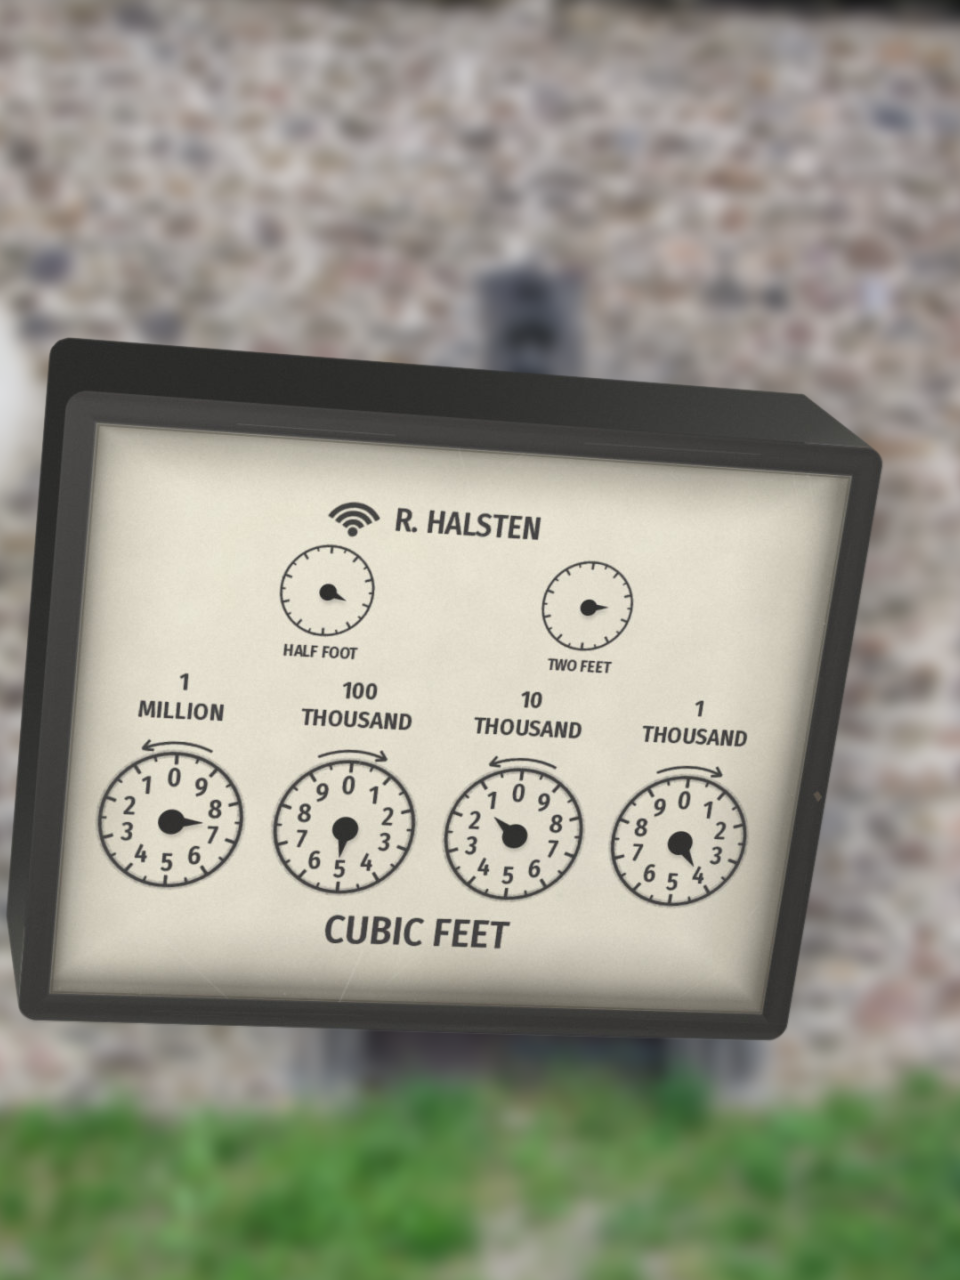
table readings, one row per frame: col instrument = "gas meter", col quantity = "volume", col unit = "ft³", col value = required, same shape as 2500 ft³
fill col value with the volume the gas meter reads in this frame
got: 751400 ft³
